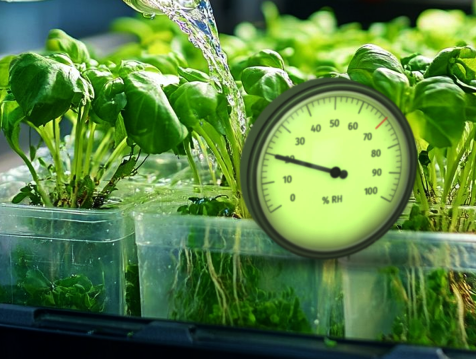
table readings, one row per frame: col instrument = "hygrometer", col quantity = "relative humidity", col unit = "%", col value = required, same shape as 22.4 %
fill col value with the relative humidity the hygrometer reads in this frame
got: 20 %
